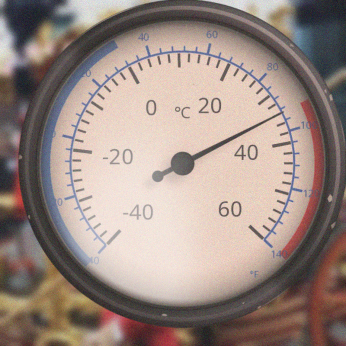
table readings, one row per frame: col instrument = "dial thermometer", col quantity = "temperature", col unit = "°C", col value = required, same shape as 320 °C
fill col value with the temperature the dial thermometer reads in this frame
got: 34 °C
